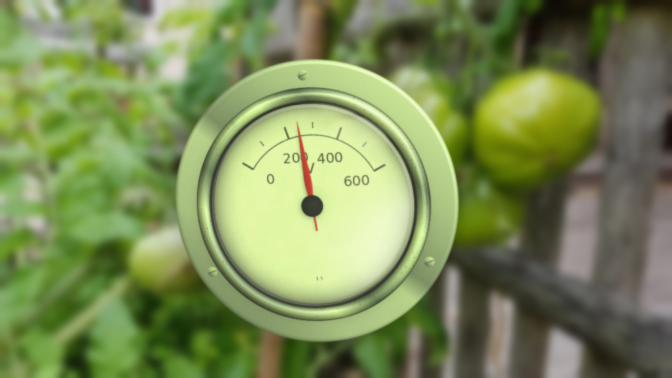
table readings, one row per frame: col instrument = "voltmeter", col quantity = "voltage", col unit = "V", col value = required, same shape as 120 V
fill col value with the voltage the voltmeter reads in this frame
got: 250 V
